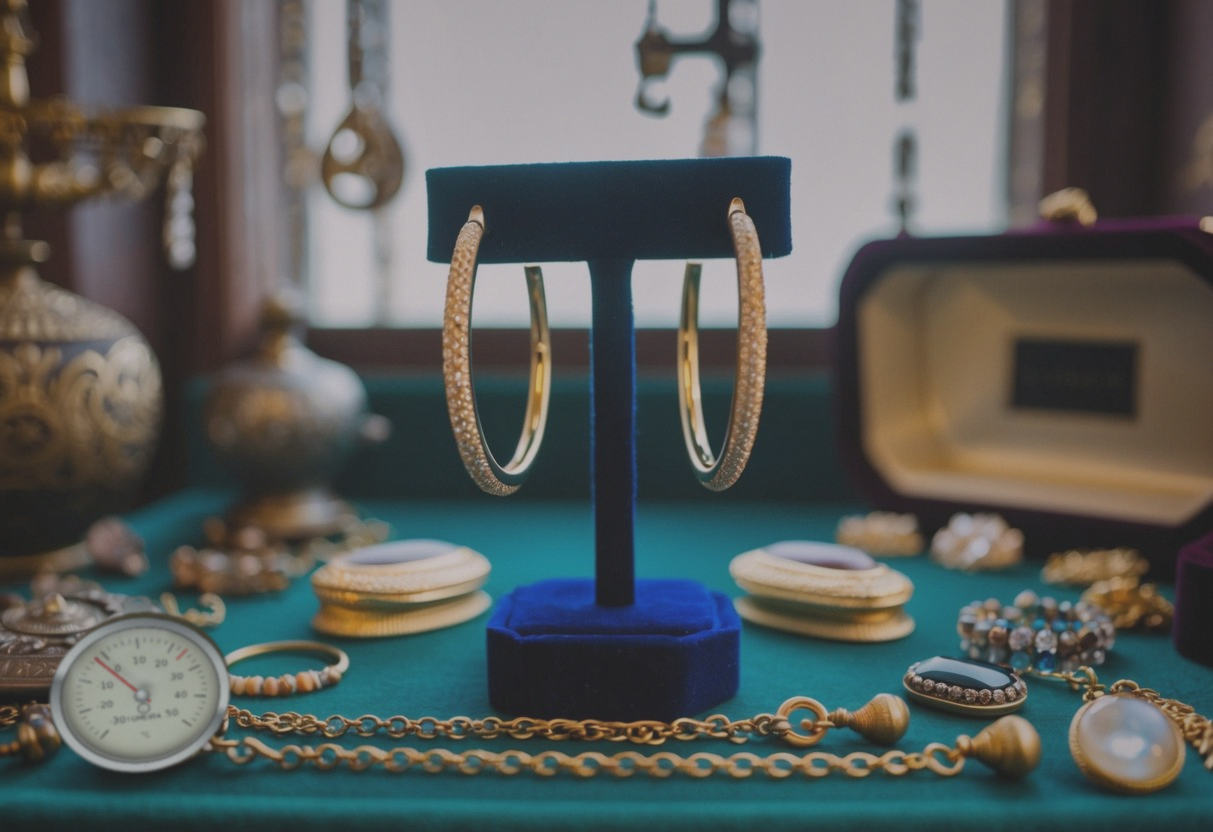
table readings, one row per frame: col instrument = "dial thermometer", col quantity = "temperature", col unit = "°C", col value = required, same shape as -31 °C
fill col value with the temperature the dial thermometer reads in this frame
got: -2 °C
